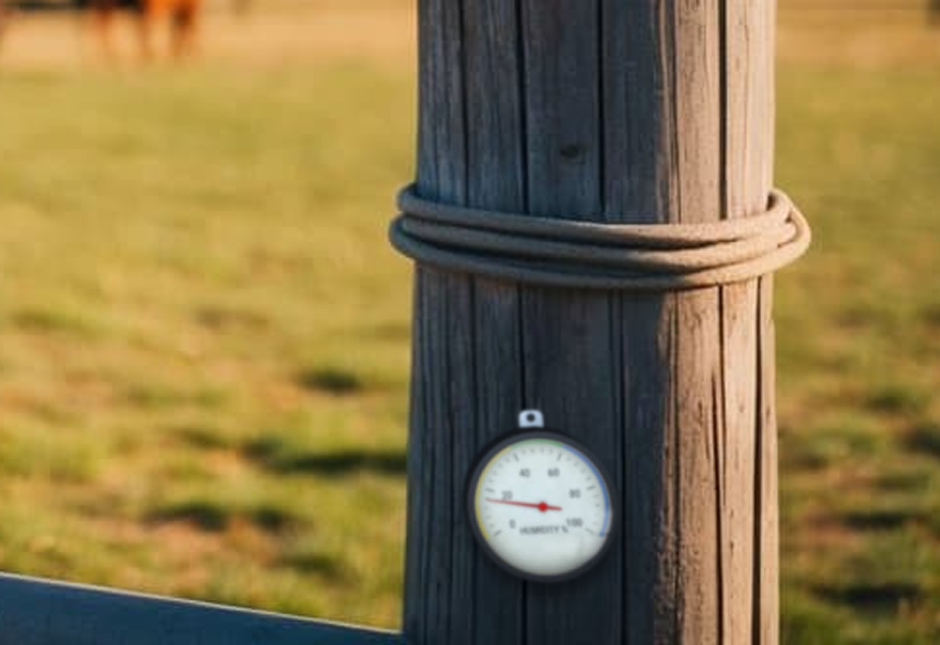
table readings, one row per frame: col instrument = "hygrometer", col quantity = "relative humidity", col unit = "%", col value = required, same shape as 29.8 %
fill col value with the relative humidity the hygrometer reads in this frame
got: 16 %
